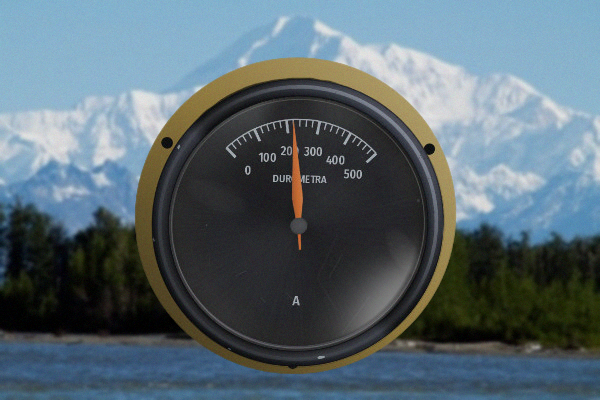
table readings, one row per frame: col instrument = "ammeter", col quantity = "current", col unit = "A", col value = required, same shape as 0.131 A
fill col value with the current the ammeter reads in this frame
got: 220 A
